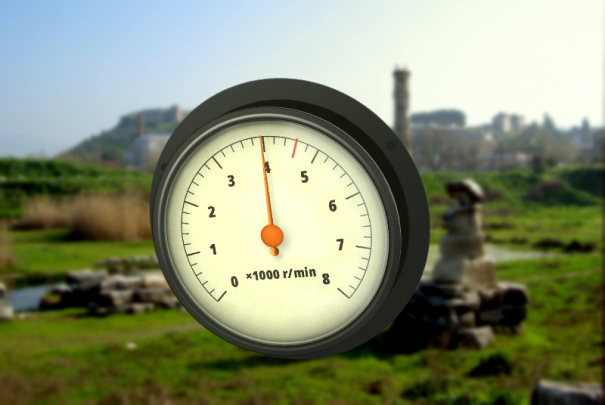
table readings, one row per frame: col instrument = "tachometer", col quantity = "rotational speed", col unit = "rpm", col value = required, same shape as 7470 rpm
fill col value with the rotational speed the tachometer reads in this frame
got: 4000 rpm
